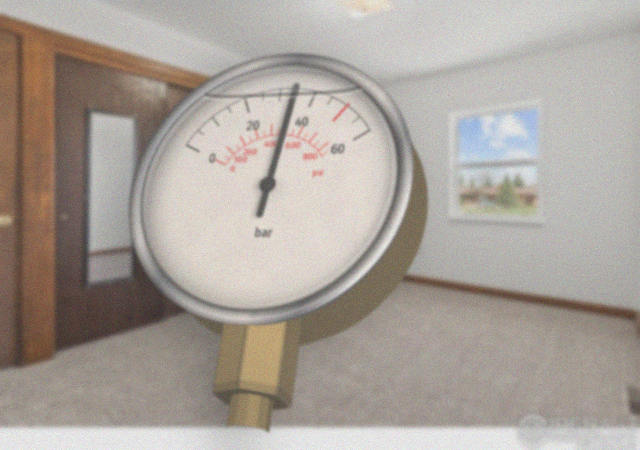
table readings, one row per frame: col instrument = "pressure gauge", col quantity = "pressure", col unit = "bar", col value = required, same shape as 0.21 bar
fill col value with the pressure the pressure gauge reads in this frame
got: 35 bar
